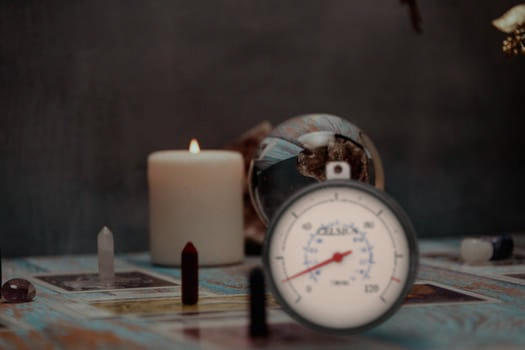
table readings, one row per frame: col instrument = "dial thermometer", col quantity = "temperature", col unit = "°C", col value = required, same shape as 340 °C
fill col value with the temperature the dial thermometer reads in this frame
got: 10 °C
